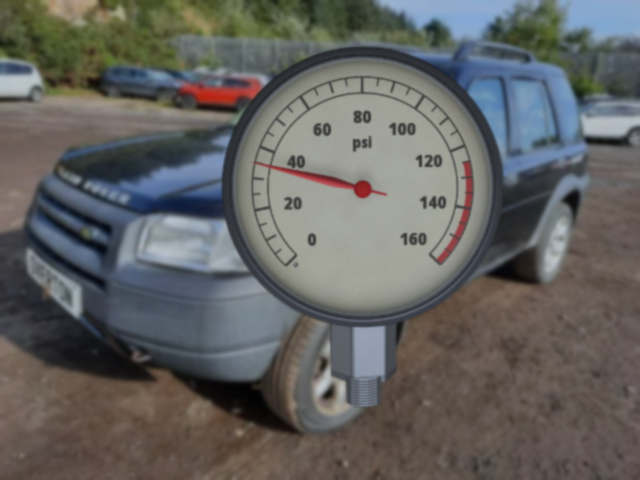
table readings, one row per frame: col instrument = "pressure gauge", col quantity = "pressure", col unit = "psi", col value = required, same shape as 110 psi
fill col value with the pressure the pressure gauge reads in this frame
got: 35 psi
